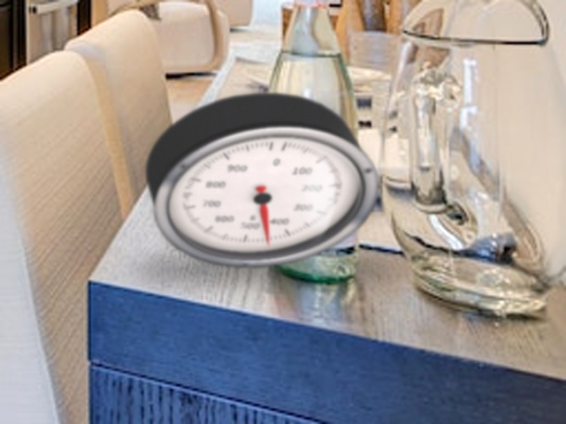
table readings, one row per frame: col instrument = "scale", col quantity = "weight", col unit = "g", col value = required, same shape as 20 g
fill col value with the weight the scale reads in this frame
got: 450 g
